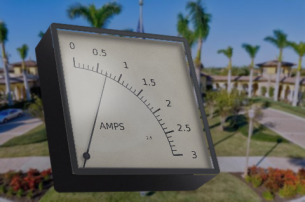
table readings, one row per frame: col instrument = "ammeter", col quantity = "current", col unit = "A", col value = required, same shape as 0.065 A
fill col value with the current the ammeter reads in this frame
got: 0.7 A
